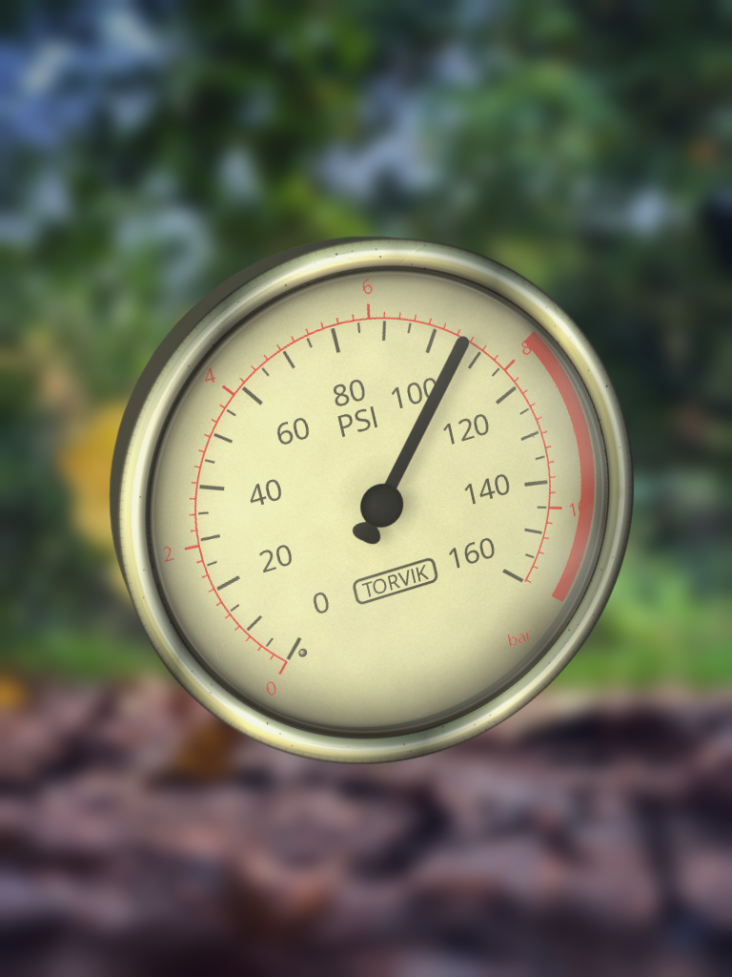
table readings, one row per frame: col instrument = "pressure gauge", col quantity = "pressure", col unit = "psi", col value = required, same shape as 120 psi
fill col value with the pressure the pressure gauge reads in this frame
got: 105 psi
